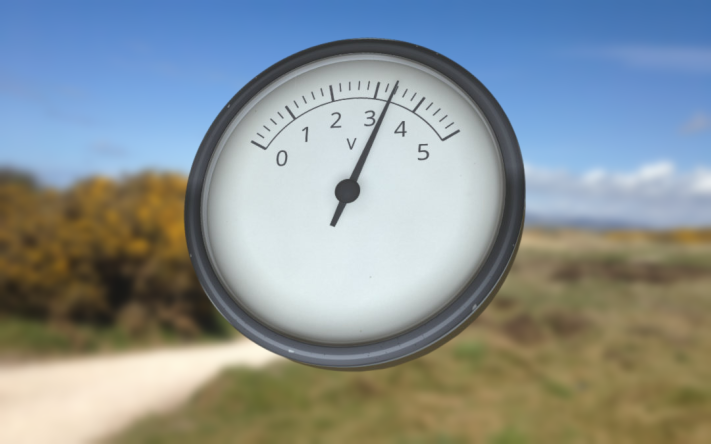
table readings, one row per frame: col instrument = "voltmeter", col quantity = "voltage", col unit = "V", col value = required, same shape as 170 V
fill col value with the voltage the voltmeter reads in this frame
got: 3.4 V
